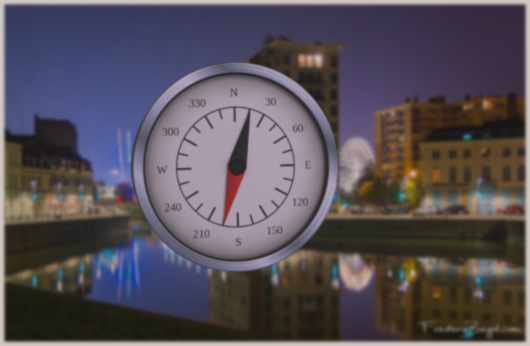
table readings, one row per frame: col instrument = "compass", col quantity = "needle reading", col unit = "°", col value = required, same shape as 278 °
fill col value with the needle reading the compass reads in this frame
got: 195 °
